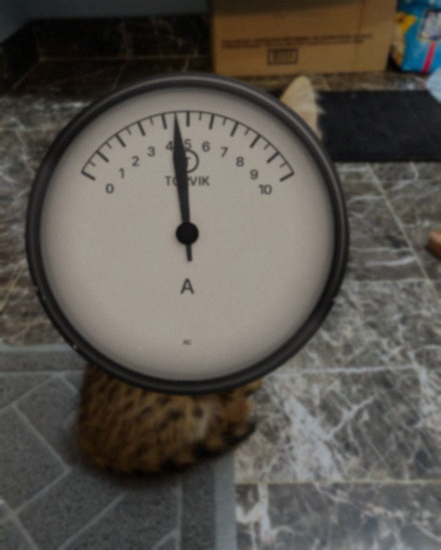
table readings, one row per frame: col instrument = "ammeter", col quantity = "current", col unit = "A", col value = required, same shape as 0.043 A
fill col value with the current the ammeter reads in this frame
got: 4.5 A
